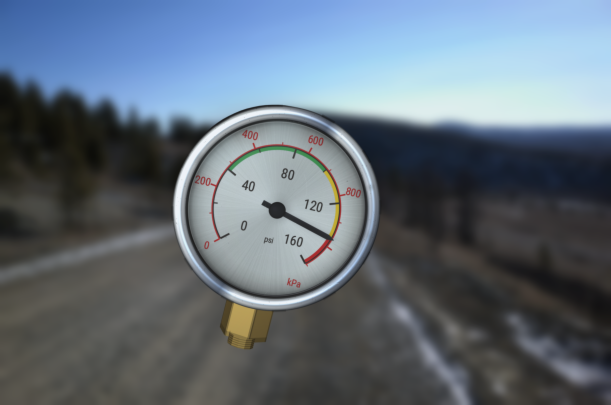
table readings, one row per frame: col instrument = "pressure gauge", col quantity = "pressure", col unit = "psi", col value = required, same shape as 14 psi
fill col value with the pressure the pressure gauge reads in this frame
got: 140 psi
